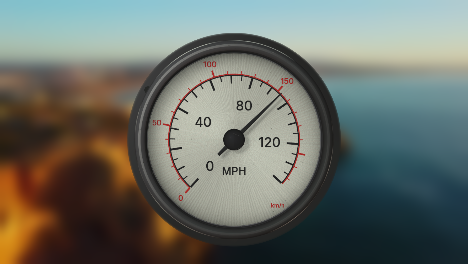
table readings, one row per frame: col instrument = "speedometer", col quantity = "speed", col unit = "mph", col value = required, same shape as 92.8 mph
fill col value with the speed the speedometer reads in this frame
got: 95 mph
